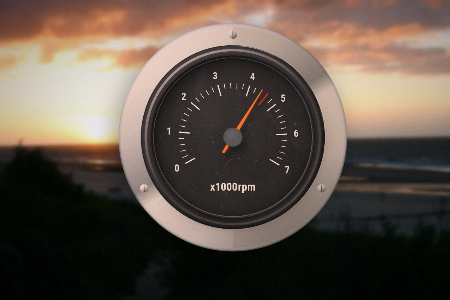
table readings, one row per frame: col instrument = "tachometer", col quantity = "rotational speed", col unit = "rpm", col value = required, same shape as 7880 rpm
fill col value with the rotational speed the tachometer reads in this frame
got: 4400 rpm
